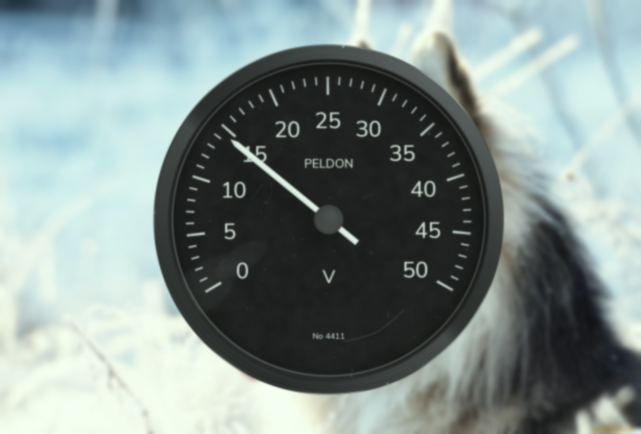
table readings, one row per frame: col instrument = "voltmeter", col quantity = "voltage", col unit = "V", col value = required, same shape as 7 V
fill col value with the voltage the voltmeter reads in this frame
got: 14.5 V
